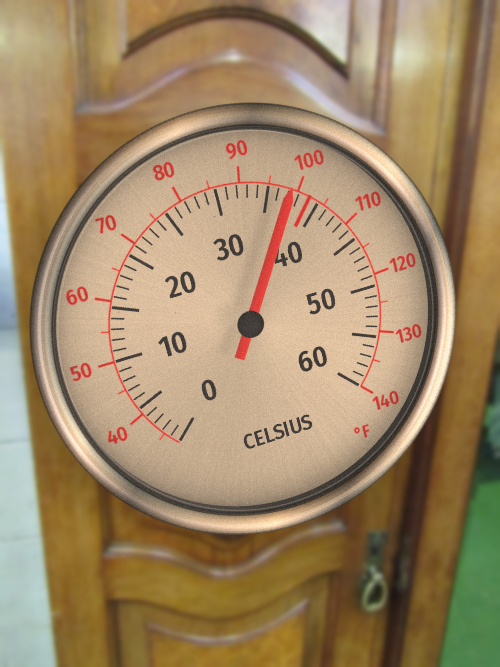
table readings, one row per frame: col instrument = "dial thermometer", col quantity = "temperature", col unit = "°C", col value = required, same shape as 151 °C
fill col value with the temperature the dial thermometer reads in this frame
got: 37 °C
